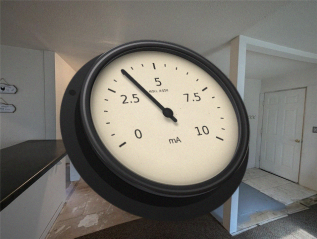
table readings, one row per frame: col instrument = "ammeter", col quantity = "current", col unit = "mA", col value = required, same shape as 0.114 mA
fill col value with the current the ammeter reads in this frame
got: 3.5 mA
